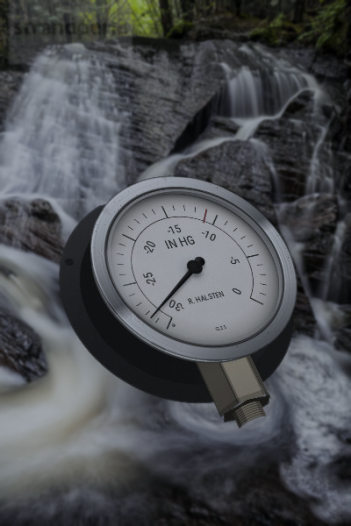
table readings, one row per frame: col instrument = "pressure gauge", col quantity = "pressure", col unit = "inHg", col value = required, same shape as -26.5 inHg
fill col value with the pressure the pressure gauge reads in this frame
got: -28.5 inHg
